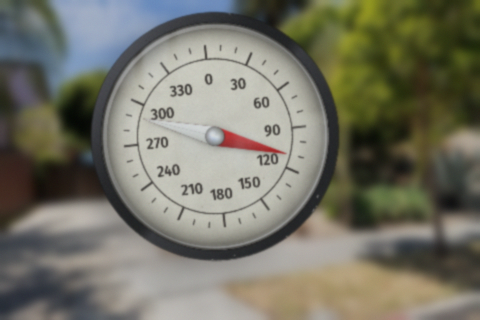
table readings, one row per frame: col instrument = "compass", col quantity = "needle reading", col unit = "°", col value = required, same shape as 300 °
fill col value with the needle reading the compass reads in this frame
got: 110 °
